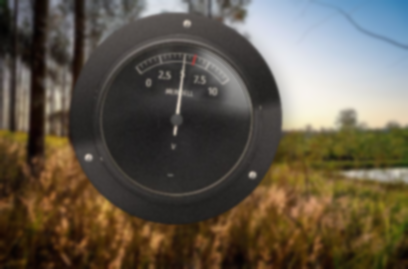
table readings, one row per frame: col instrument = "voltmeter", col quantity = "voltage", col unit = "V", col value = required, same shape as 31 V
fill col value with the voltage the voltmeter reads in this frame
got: 5 V
